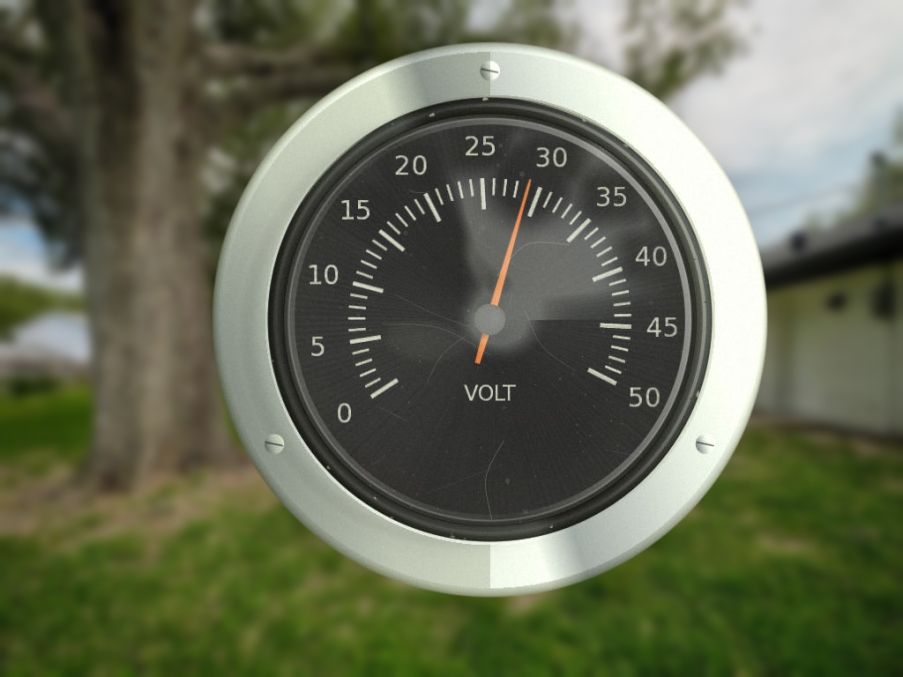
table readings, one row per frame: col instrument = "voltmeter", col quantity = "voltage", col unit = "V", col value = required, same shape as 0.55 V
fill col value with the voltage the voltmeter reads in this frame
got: 29 V
